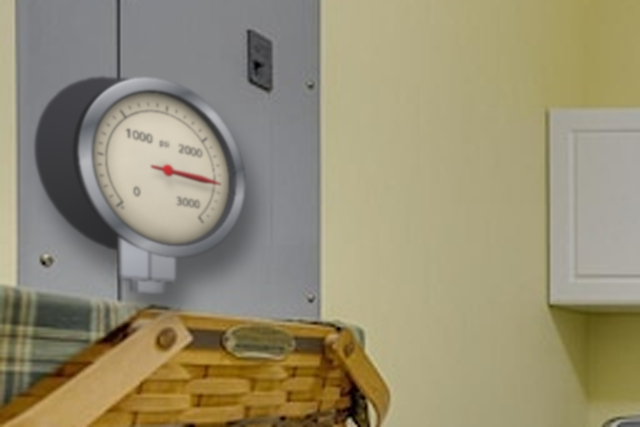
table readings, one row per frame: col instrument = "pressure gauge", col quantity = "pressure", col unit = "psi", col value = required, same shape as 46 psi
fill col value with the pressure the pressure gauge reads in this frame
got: 2500 psi
